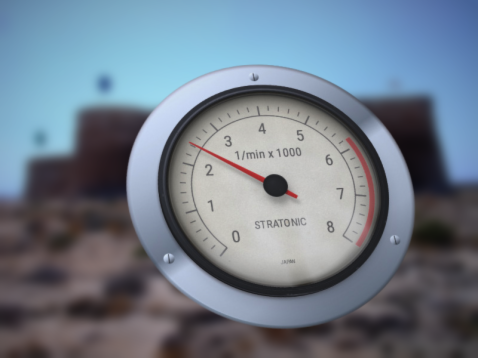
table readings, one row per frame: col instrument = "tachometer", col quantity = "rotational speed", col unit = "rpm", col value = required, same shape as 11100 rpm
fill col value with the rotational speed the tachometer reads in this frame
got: 2400 rpm
